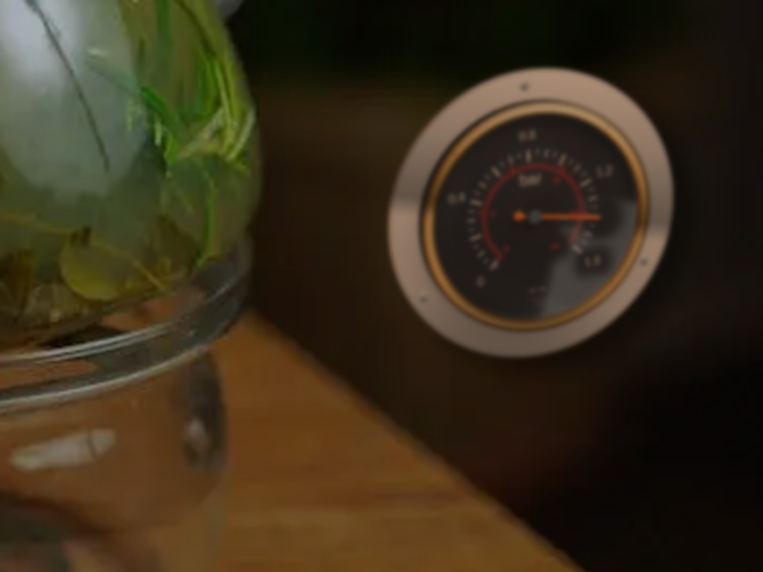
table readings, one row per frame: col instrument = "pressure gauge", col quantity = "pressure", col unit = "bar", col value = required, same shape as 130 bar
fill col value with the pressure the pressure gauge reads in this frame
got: 1.4 bar
